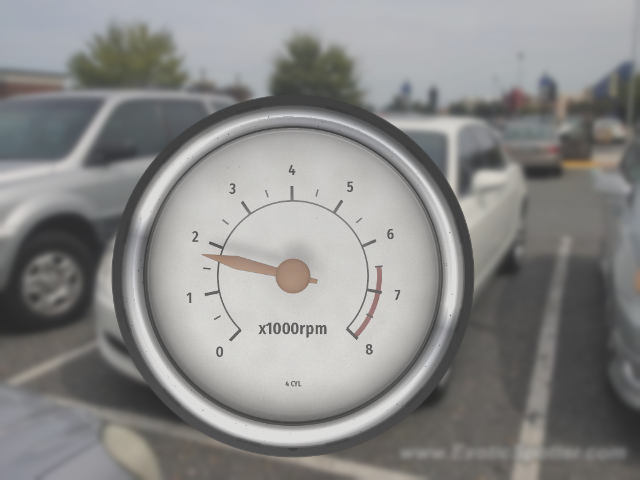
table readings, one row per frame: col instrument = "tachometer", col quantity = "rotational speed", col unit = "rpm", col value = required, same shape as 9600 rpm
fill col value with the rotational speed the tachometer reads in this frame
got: 1750 rpm
